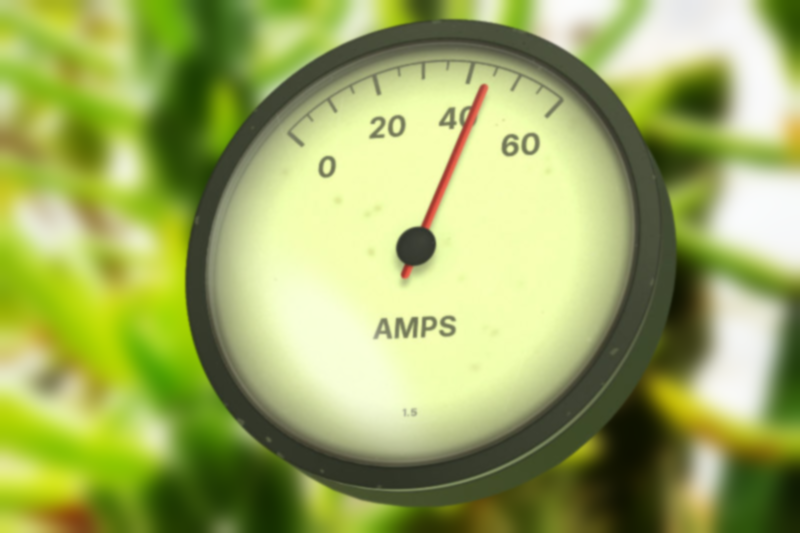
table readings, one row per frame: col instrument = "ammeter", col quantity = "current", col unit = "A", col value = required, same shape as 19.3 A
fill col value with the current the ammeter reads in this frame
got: 45 A
